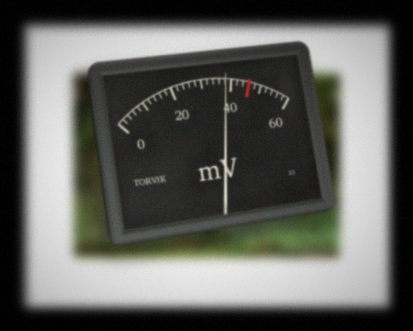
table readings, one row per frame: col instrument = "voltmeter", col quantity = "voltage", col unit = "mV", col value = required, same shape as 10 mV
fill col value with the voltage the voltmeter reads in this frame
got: 38 mV
